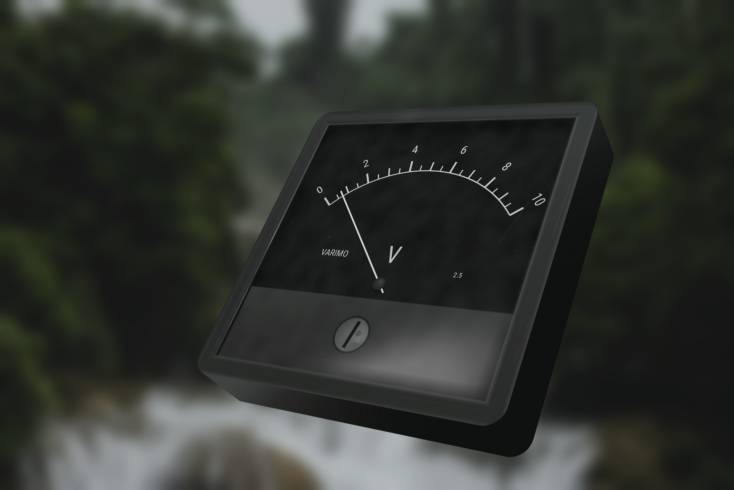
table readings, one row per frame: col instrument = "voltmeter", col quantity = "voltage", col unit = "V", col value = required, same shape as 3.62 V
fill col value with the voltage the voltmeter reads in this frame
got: 0.75 V
